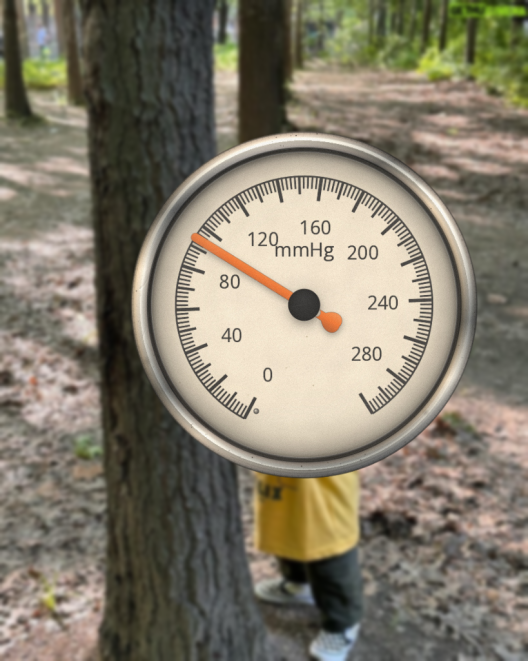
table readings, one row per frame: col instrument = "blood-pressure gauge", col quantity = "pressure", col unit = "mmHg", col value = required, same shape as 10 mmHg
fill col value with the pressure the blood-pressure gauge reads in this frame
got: 94 mmHg
